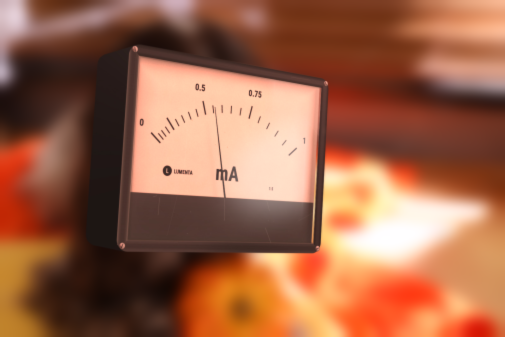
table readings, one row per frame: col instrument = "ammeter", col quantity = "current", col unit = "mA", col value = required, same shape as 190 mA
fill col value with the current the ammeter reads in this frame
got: 0.55 mA
